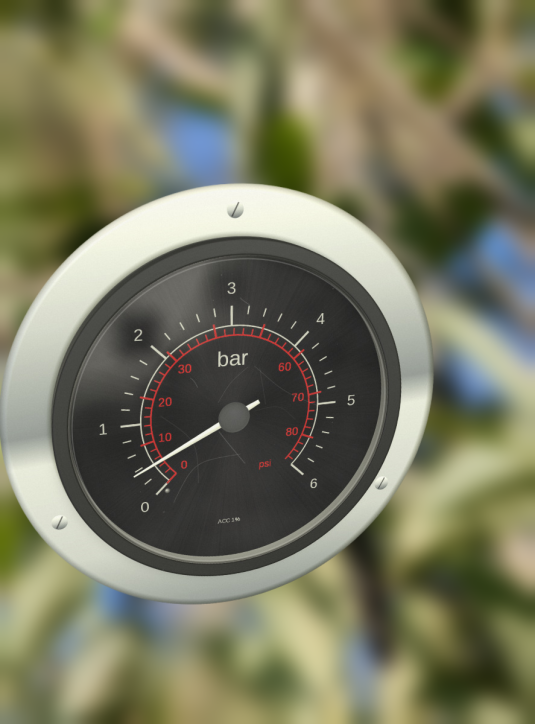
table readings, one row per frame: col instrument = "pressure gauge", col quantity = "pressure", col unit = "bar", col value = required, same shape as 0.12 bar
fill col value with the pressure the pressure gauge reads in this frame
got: 0.4 bar
